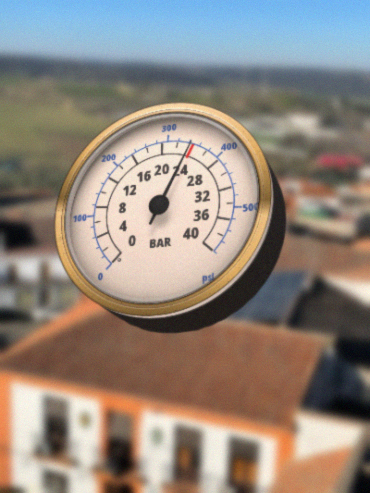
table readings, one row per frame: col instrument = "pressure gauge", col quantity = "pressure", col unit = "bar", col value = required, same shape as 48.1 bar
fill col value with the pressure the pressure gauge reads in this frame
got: 24 bar
